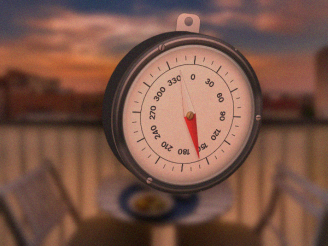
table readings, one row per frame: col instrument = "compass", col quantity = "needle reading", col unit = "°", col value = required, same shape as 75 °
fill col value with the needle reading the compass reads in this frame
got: 160 °
